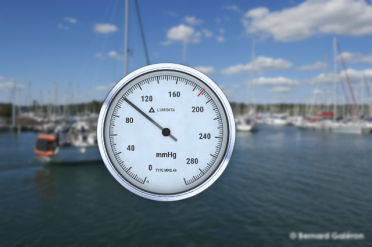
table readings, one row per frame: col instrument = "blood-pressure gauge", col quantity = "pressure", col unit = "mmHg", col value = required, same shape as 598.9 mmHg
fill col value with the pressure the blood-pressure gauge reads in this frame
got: 100 mmHg
